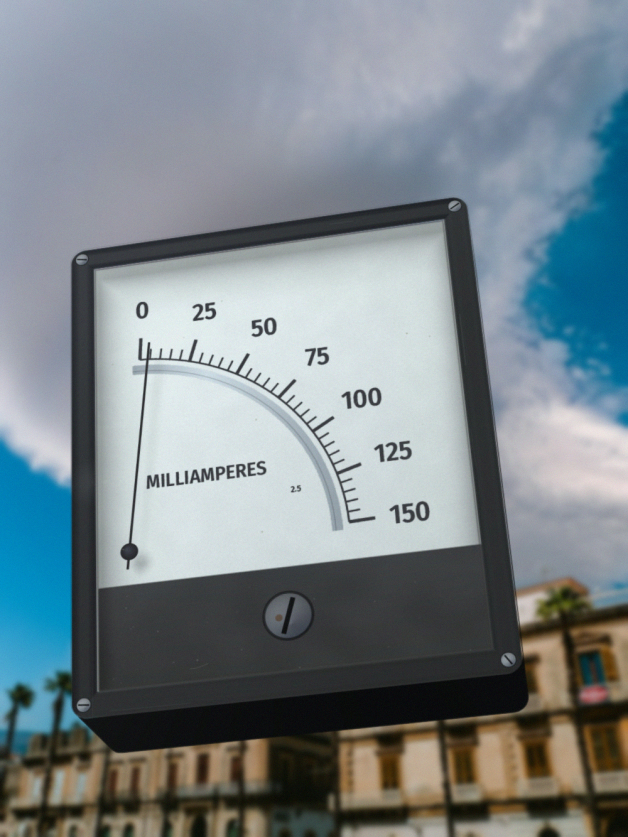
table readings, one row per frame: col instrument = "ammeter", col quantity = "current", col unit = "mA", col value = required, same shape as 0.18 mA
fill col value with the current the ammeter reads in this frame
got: 5 mA
